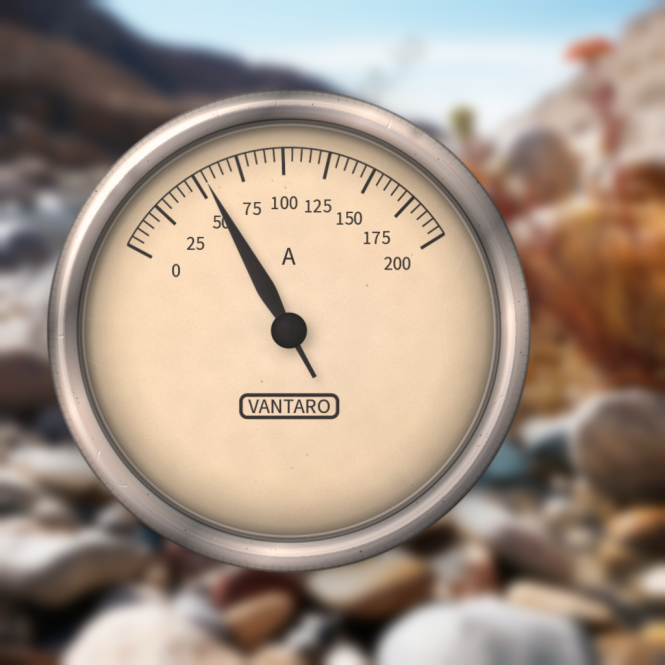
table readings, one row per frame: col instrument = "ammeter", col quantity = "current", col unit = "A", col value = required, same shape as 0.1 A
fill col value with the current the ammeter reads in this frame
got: 55 A
